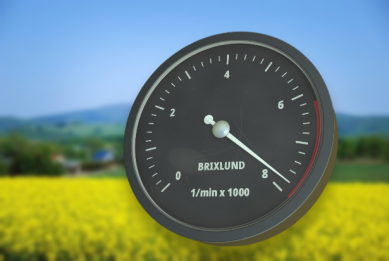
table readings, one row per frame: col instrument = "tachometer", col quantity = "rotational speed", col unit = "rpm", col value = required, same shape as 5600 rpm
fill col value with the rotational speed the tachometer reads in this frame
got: 7800 rpm
